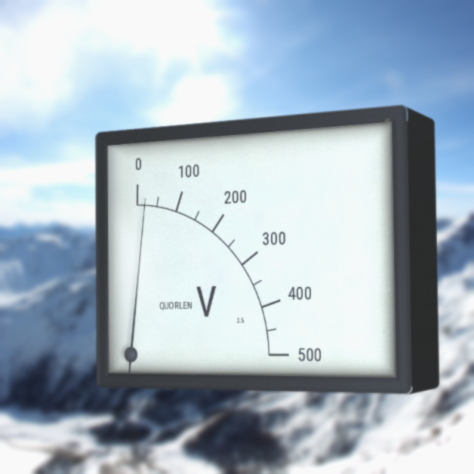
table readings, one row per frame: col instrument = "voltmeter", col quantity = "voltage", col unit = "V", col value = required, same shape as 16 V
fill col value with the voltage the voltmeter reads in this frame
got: 25 V
